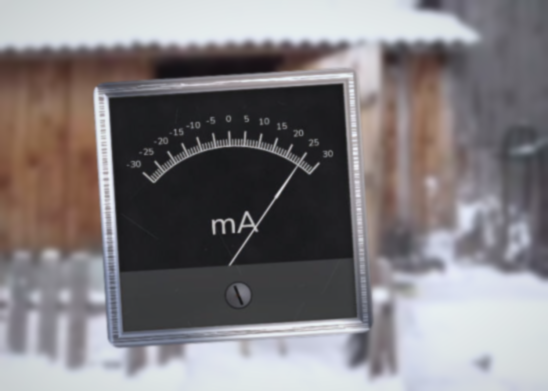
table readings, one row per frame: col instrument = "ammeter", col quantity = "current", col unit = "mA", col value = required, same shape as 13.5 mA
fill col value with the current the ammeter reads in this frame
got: 25 mA
